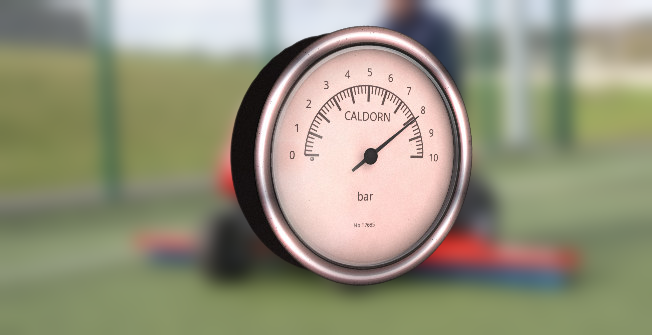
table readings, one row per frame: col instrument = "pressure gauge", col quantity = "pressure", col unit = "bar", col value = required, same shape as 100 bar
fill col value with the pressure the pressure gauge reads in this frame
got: 8 bar
